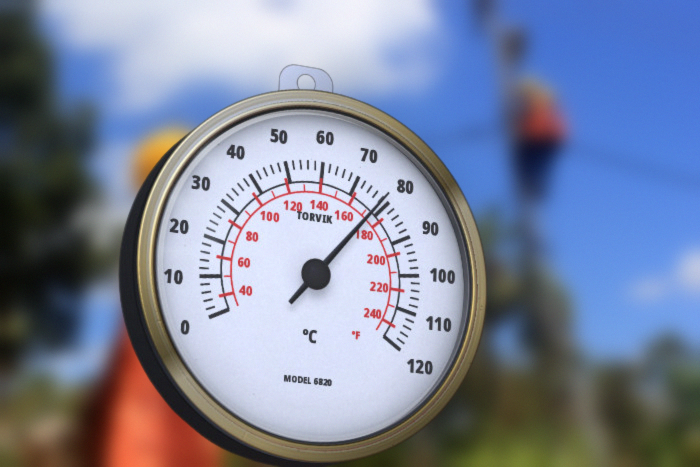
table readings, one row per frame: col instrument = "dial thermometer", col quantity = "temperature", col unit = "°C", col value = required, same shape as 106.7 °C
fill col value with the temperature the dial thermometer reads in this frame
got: 78 °C
